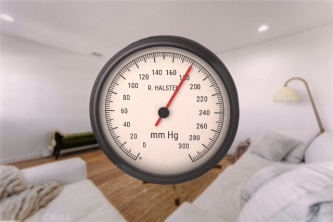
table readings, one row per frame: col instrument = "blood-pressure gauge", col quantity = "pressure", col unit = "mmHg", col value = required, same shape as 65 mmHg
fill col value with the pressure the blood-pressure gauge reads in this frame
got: 180 mmHg
